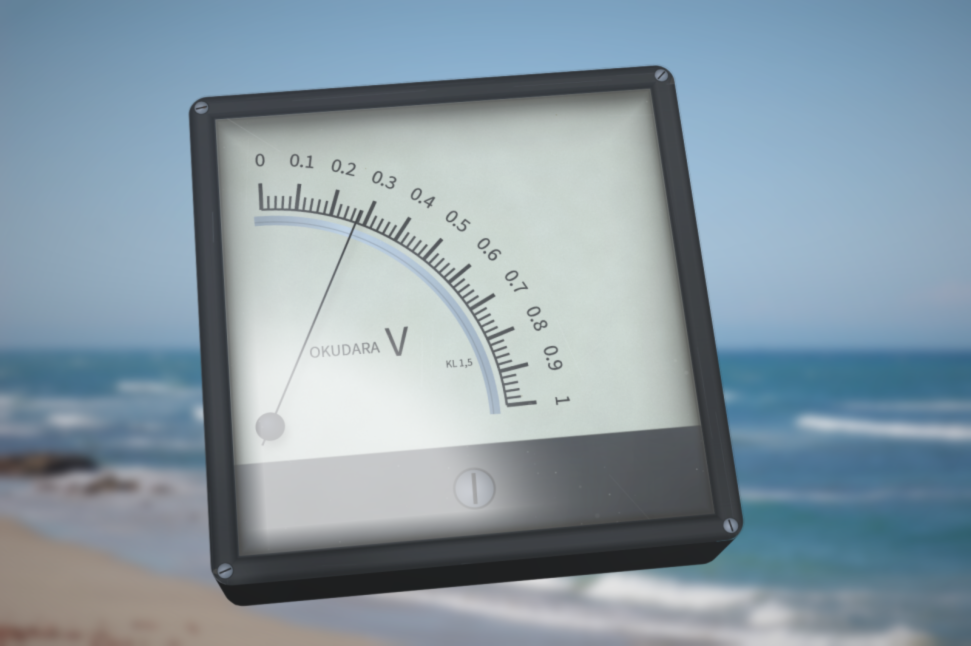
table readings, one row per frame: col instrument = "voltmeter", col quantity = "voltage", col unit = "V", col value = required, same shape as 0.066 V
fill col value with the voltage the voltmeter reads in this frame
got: 0.28 V
